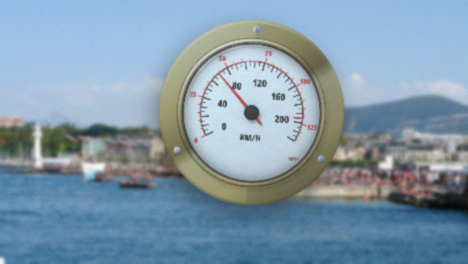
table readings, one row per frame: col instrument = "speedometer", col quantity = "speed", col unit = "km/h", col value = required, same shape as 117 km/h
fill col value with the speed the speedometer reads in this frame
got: 70 km/h
